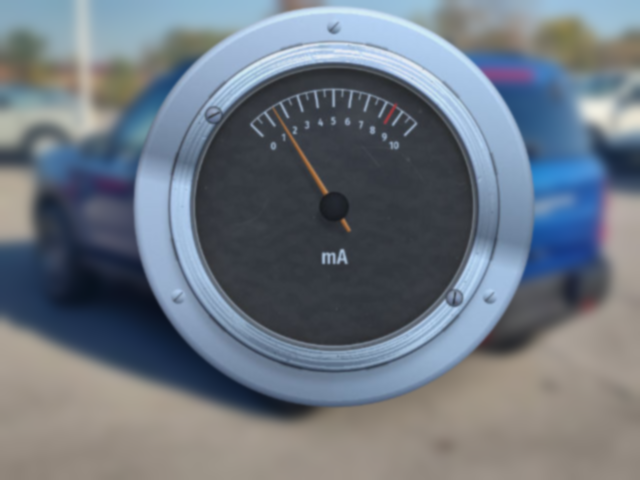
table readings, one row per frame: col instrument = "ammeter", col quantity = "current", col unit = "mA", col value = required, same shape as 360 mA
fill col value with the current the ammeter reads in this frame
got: 1.5 mA
